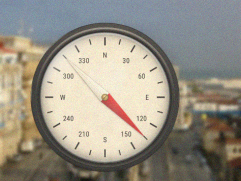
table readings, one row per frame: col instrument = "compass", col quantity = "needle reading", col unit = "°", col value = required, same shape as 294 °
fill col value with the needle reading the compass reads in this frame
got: 135 °
